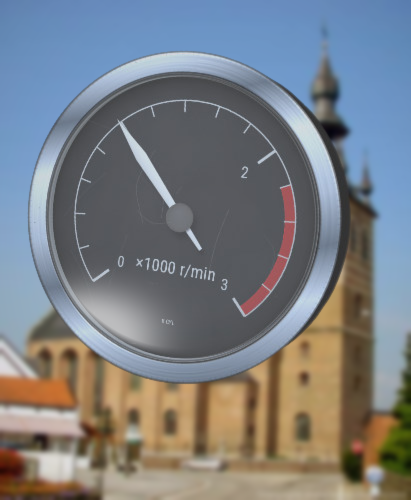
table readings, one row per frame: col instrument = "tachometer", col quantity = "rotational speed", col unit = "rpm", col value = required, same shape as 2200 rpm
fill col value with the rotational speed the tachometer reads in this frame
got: 1000 rpm
